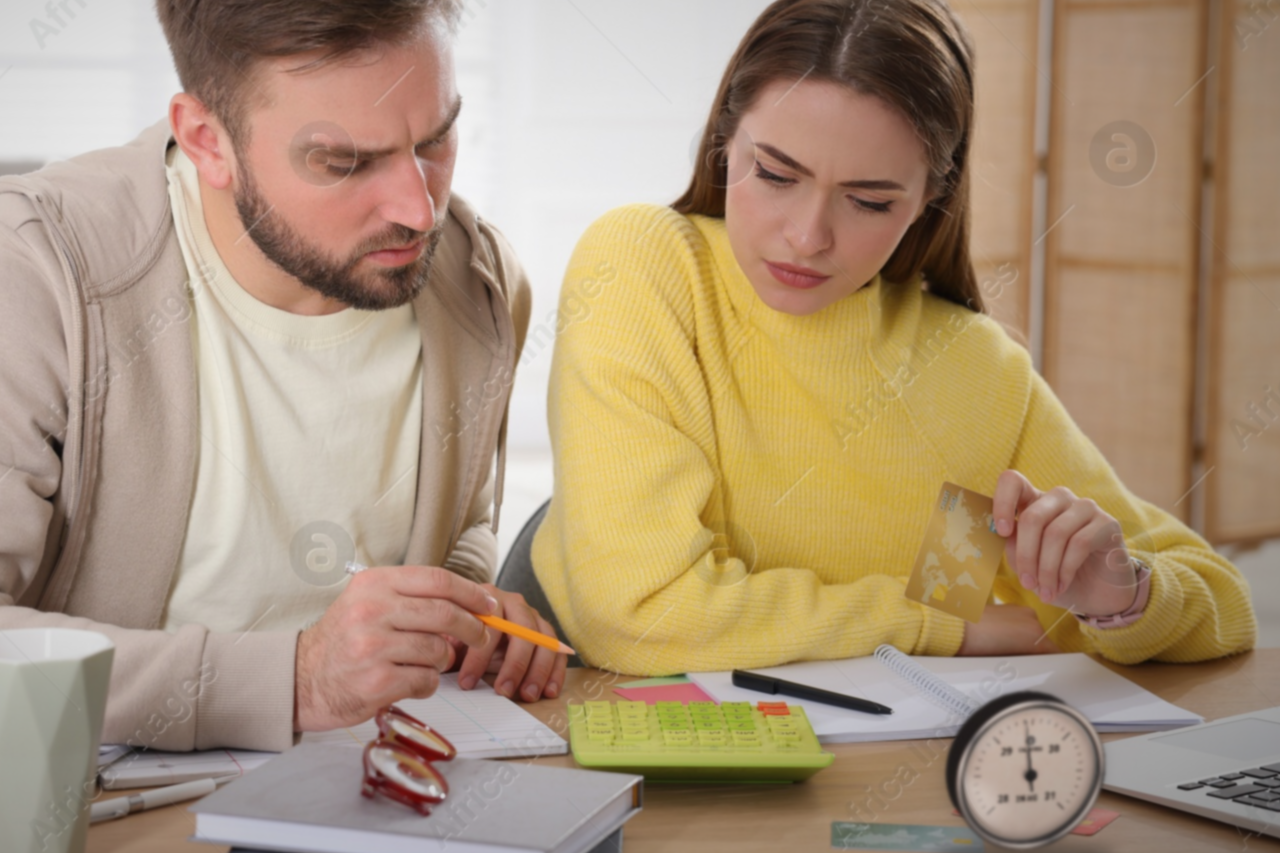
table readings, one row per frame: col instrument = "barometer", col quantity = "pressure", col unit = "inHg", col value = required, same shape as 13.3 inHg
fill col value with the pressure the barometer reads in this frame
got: 29.4 inHg
